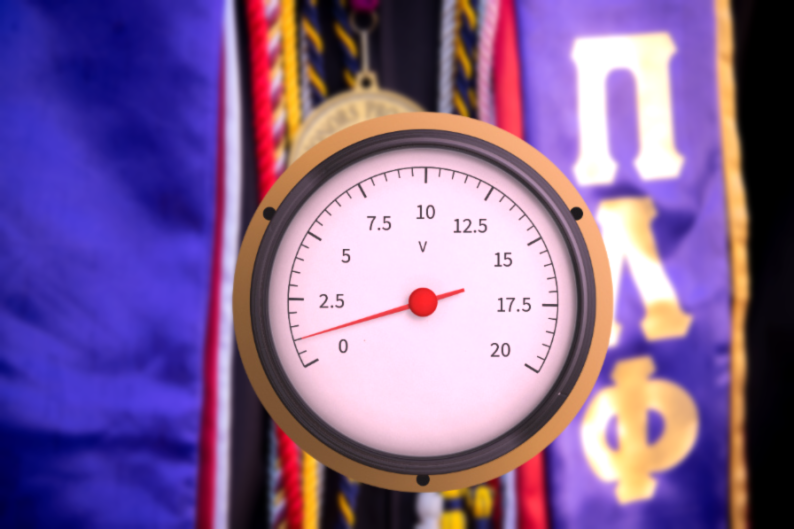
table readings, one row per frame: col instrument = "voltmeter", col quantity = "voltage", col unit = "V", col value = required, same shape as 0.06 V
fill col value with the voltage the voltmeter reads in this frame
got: 1 V
